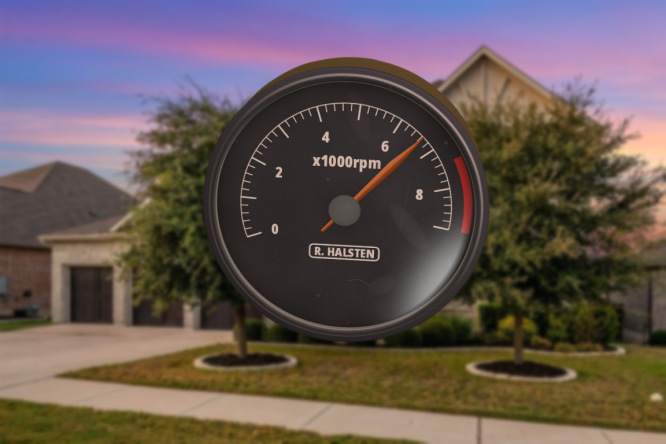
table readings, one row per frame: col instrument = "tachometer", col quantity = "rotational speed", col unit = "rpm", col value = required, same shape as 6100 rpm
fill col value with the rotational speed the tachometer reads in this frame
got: 6600 rpm
